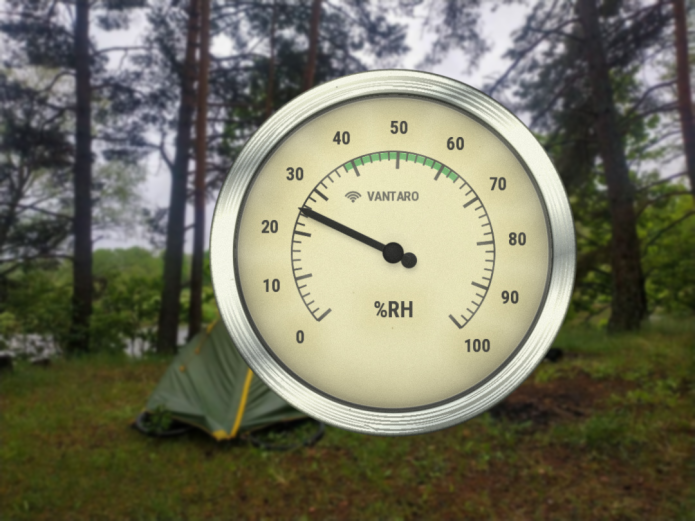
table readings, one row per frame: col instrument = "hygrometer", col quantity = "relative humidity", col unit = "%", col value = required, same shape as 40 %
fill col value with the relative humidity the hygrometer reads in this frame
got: 25 %
